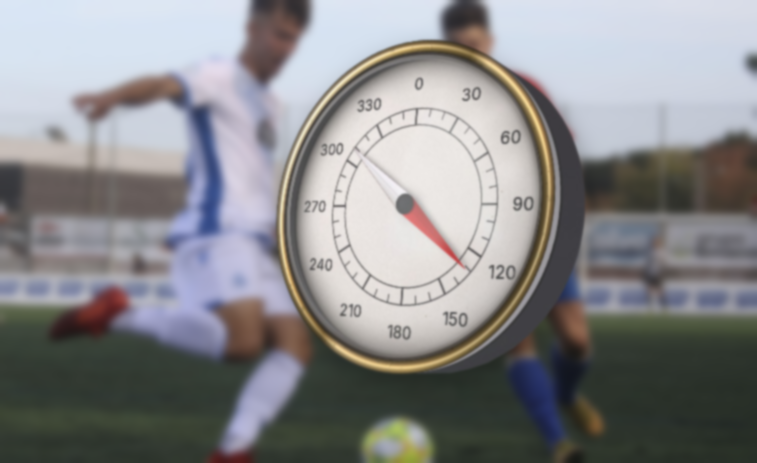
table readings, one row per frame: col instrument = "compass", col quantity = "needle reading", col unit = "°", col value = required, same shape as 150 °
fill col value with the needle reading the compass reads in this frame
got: 130 °
